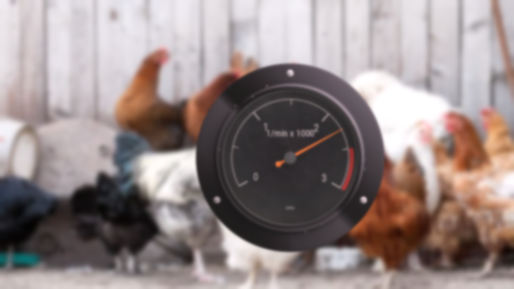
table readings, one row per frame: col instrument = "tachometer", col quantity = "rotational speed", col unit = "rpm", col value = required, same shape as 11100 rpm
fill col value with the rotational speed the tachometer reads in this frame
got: 2250 rpm
